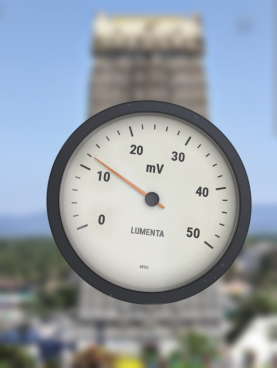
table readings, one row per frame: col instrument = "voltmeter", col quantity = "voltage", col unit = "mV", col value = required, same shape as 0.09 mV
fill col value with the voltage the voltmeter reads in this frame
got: 12 mV
